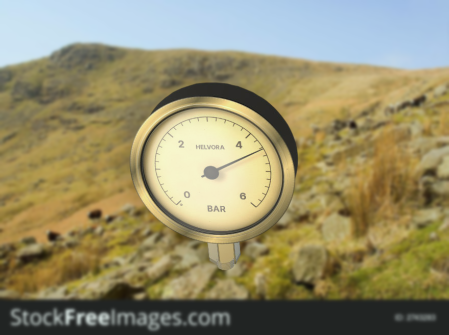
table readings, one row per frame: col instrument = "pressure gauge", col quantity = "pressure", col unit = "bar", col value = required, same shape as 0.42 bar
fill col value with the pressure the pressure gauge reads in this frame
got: 4.4 bar
